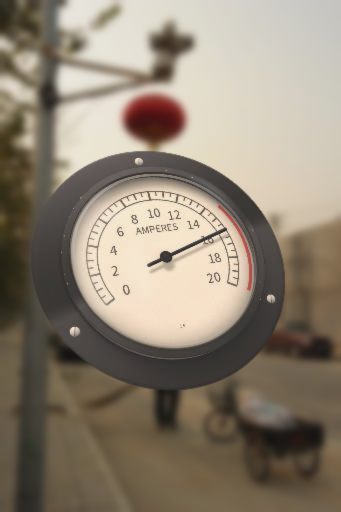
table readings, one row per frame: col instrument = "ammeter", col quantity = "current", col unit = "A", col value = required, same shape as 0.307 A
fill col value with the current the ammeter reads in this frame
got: 16 A
